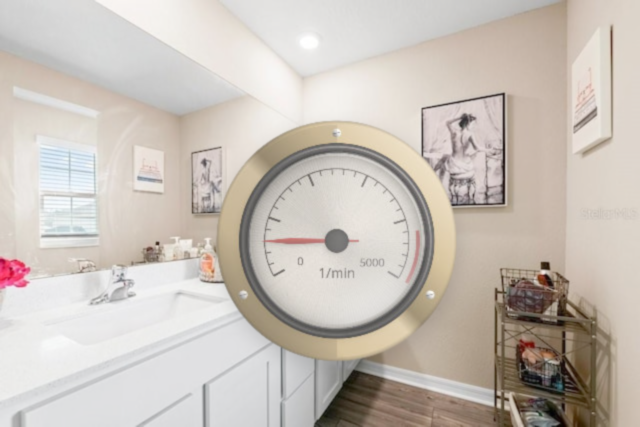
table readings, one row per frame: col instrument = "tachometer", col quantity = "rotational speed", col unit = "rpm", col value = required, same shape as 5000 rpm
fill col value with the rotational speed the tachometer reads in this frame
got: 600 rpm
